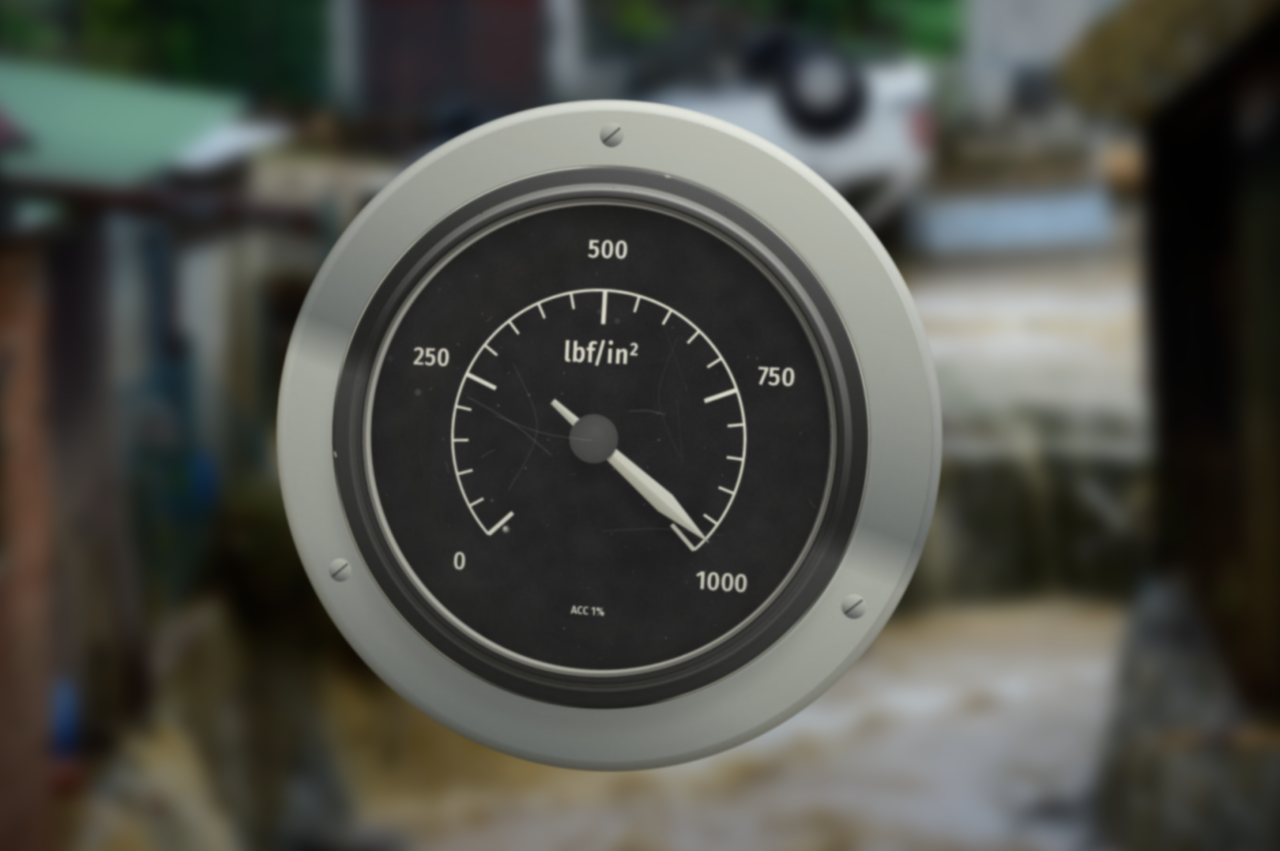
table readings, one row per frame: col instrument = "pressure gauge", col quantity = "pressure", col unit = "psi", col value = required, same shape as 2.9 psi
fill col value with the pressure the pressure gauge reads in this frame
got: 975 psi
